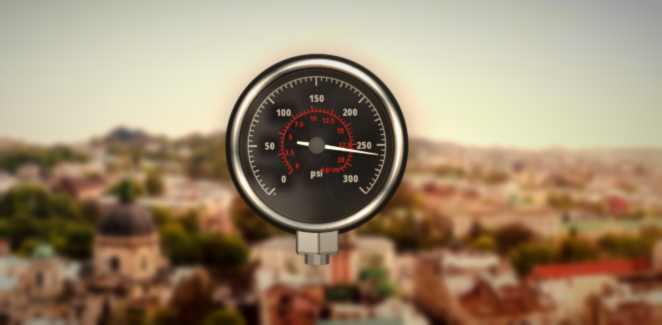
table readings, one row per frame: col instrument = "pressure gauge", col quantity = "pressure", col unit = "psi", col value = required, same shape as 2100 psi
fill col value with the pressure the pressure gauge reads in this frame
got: 260 psi
